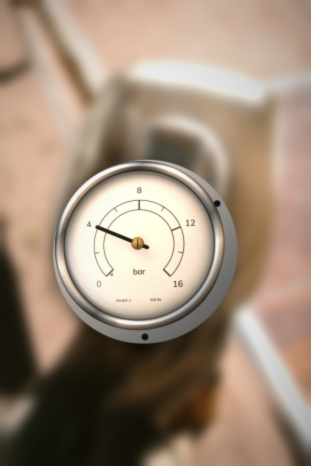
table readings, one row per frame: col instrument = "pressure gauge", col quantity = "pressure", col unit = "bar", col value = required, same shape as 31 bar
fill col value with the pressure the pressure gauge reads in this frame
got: 4 bar
